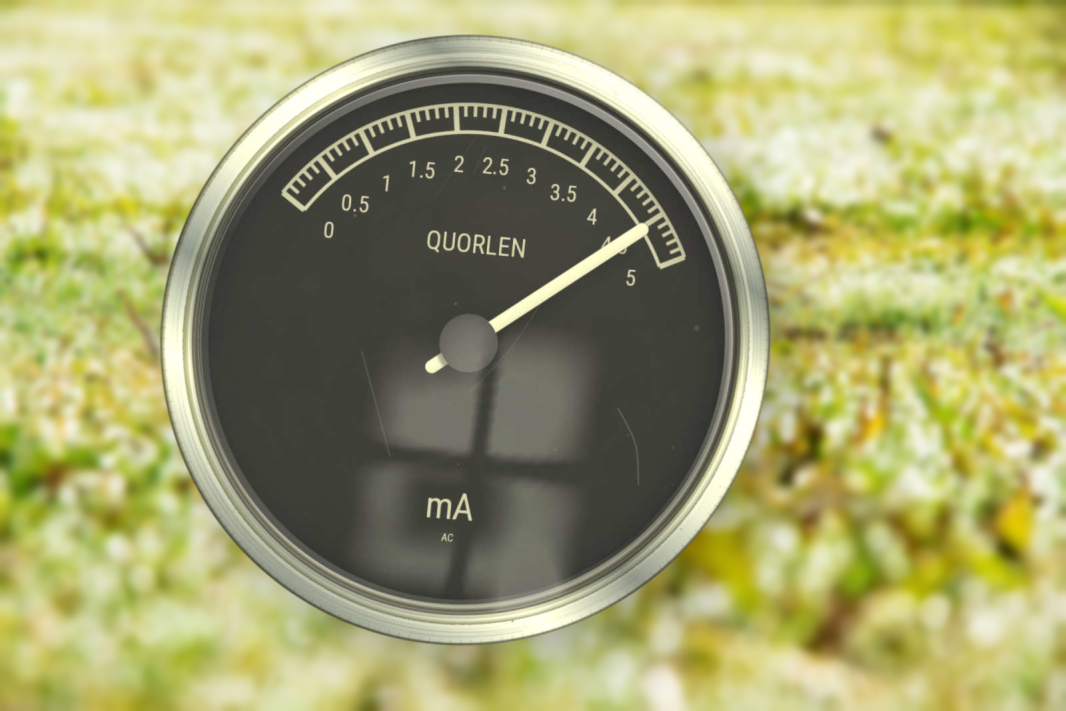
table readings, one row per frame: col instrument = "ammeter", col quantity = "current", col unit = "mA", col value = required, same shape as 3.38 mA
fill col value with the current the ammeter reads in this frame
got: 4.5 mA
